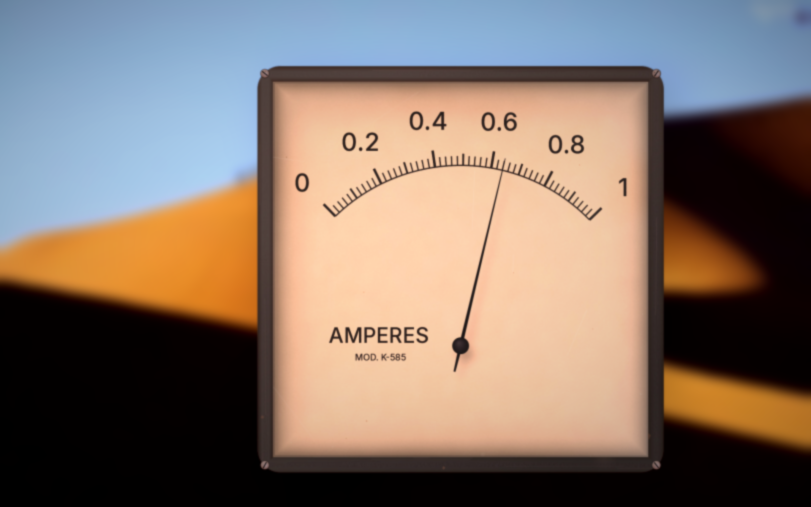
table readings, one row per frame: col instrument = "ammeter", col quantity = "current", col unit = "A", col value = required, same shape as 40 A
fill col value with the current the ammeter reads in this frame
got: 0.64 A
